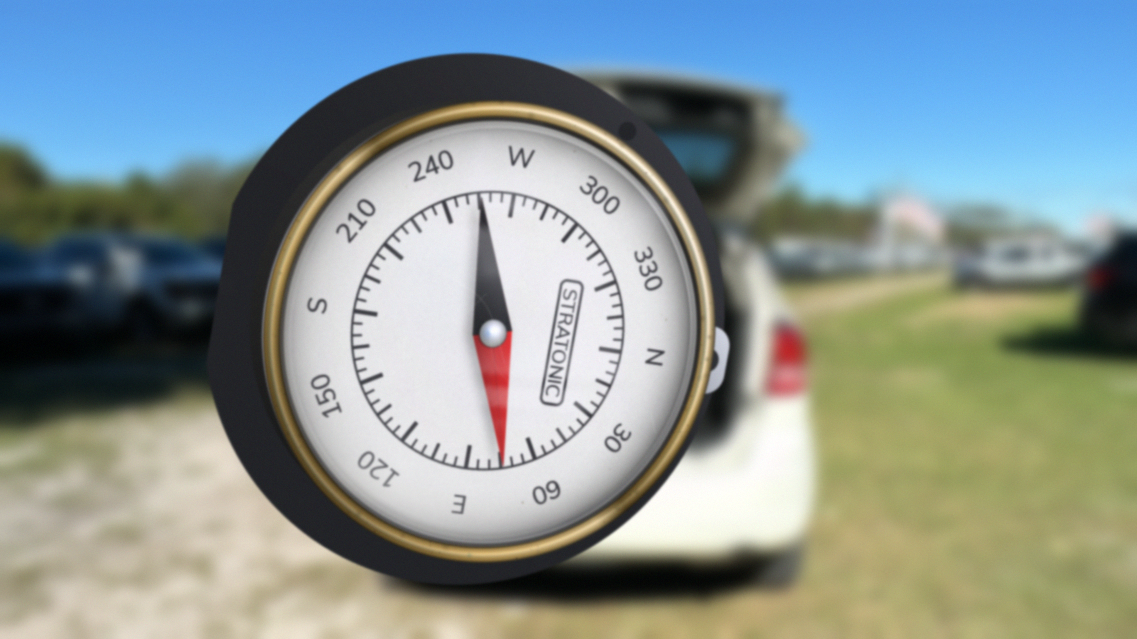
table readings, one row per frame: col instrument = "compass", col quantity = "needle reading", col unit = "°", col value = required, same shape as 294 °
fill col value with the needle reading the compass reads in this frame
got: 75 °
